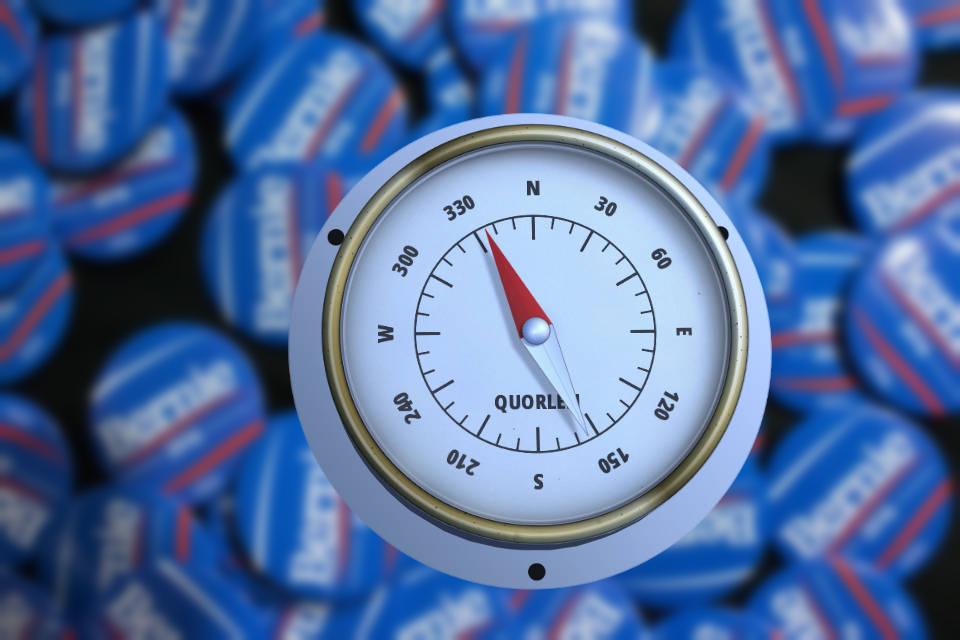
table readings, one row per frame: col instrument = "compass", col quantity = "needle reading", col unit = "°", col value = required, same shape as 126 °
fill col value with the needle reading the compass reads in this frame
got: 335 °
